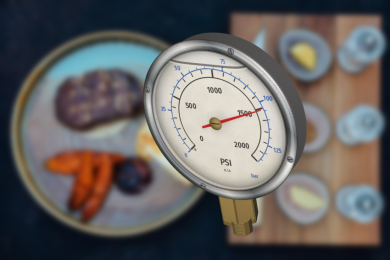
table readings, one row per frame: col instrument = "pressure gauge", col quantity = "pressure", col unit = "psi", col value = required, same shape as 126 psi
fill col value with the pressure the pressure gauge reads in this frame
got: 1500 psi
